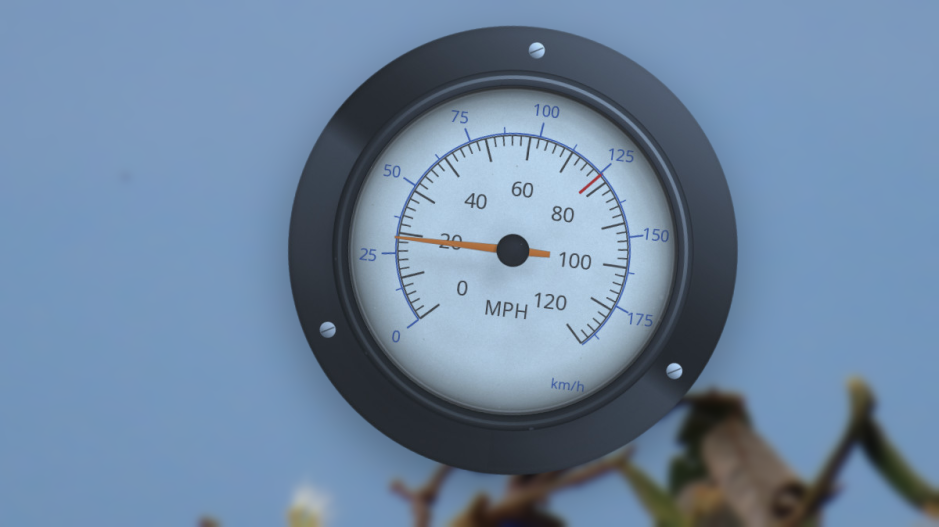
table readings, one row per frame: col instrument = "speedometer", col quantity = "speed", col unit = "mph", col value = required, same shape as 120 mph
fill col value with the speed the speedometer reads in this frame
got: 19 mph
